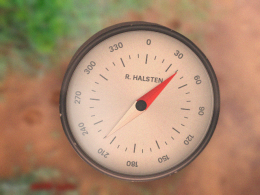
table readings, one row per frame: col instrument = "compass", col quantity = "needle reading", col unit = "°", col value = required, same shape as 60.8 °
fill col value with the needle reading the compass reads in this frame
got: 40 °
